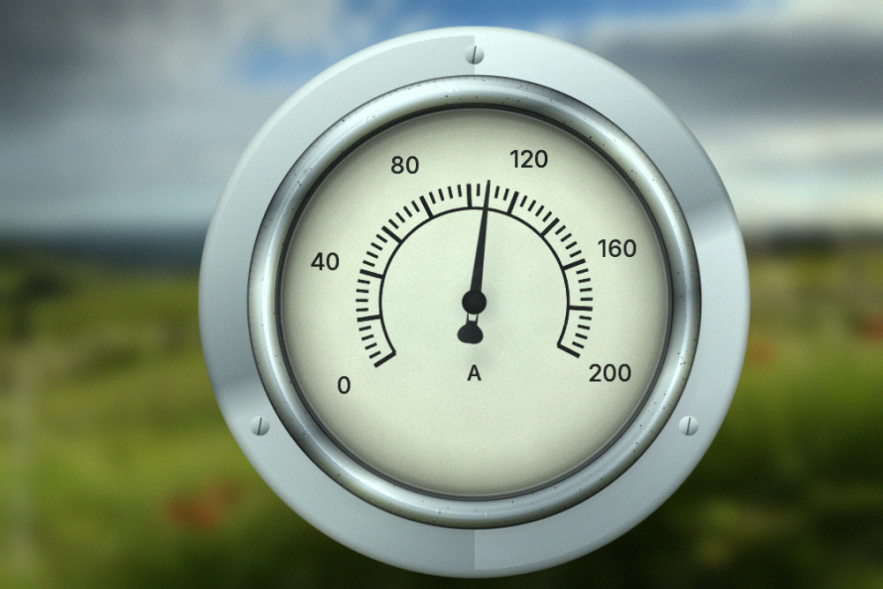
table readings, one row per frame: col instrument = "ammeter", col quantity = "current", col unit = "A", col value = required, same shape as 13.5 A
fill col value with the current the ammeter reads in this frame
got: 108 A
